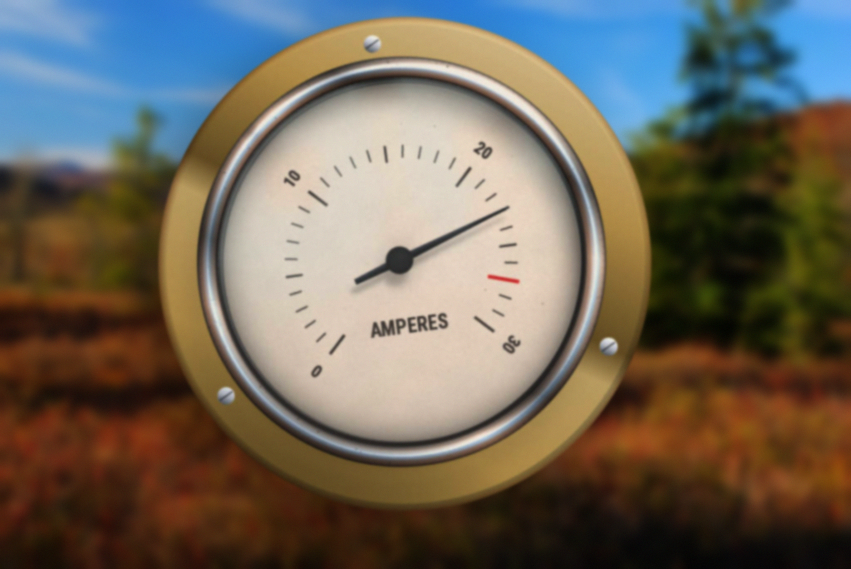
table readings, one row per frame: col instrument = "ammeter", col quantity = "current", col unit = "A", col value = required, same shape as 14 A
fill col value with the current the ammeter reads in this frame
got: 23 A
